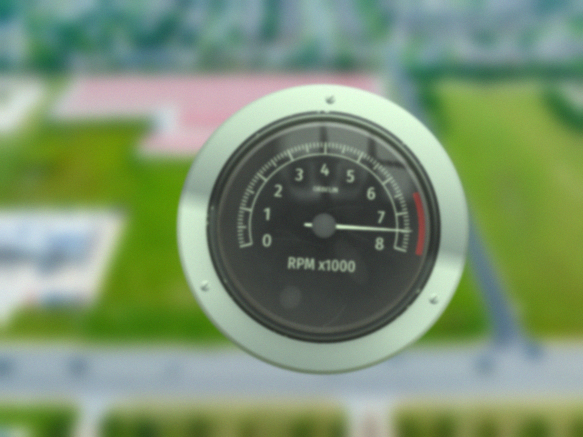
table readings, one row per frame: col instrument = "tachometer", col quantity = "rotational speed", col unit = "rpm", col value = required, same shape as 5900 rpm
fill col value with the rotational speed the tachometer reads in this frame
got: 7500 rpm
